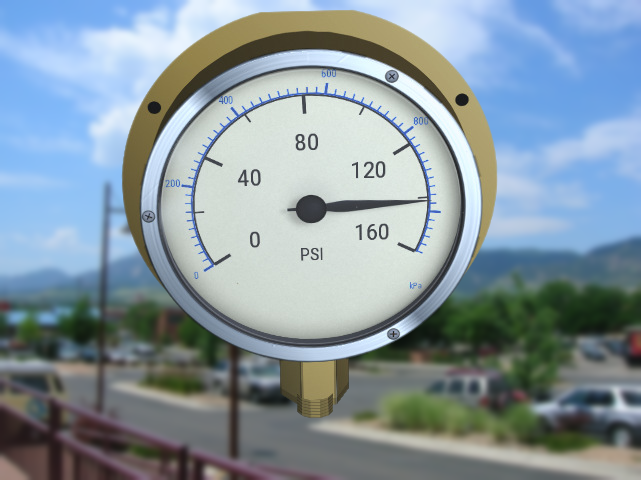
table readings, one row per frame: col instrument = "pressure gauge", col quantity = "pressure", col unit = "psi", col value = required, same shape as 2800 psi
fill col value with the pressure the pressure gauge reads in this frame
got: 140 psi
